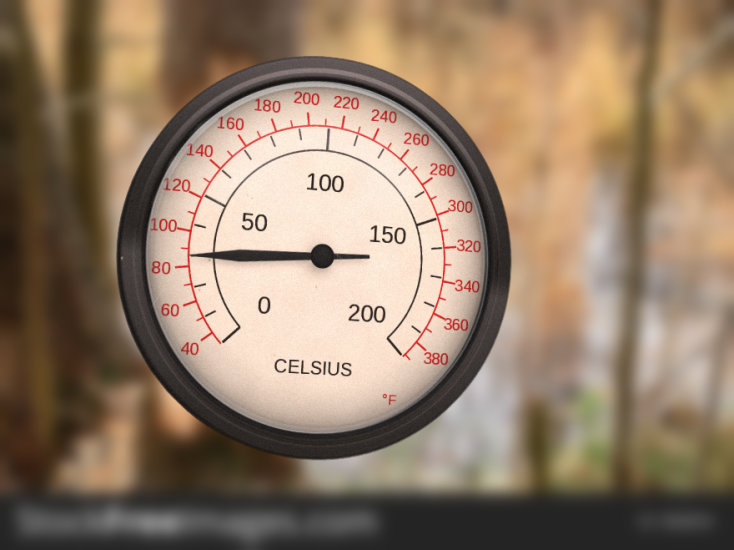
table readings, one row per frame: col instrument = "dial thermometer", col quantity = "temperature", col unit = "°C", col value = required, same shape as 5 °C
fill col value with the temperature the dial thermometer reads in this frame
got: 30 °C
